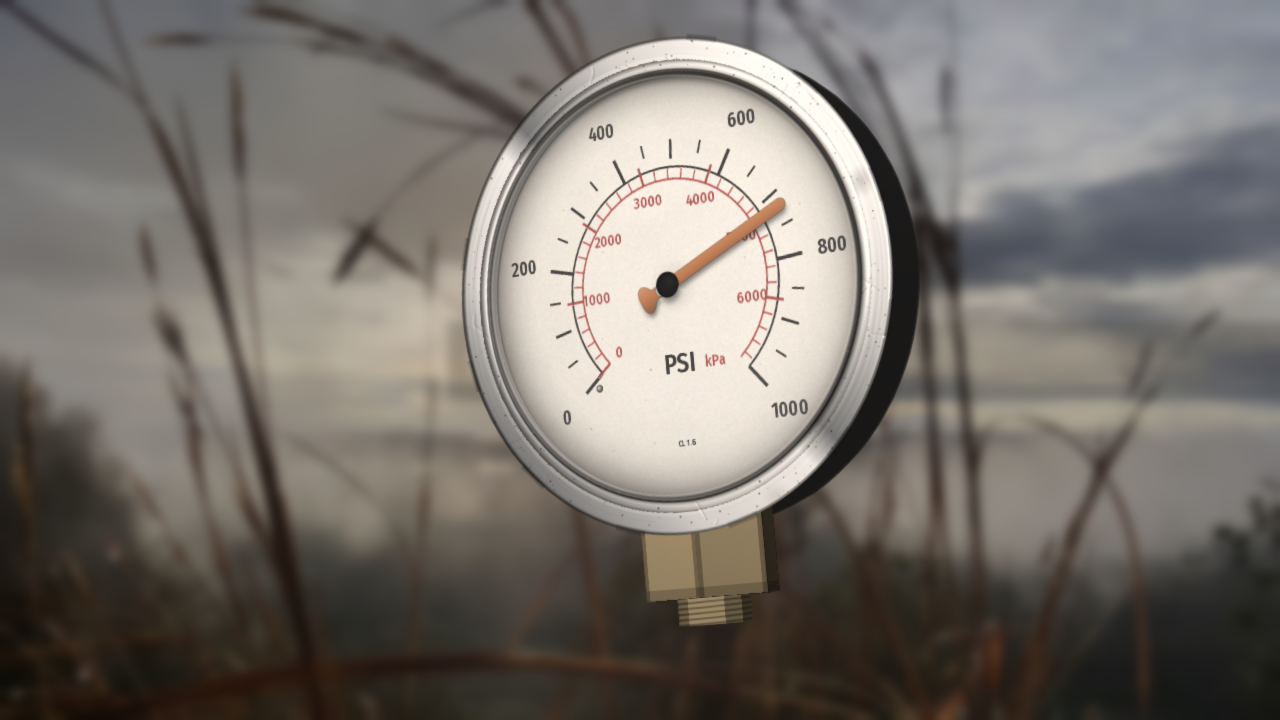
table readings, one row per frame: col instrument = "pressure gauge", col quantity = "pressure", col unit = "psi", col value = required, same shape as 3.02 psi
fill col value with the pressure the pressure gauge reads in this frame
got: 725 psi
